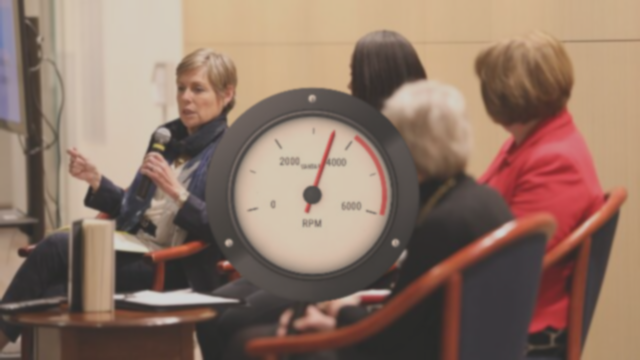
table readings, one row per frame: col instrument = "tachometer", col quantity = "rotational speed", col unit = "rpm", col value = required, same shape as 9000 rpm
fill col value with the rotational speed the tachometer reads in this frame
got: 3500 rpm
